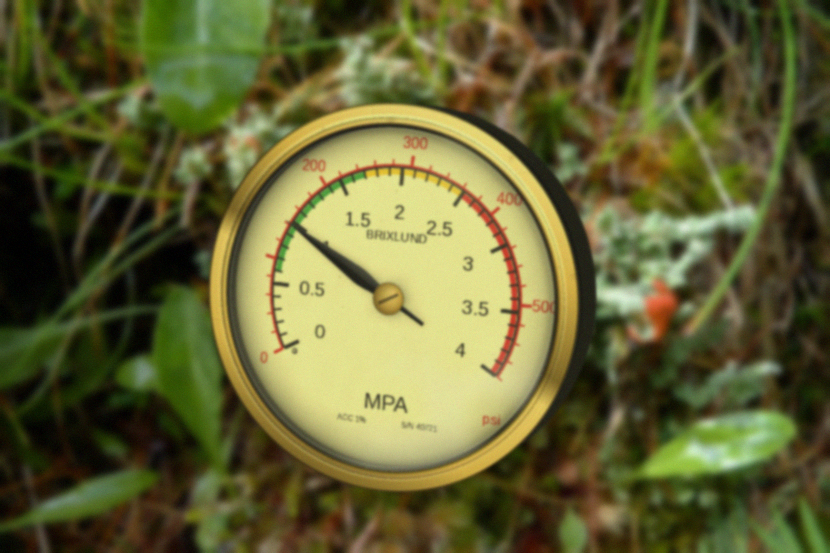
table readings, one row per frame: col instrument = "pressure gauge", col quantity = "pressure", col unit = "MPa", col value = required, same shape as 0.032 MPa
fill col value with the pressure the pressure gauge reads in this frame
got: 1 MPa
